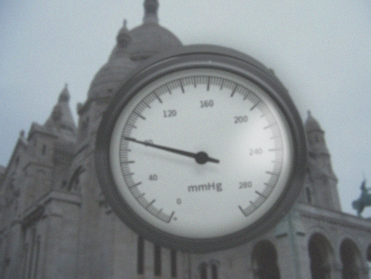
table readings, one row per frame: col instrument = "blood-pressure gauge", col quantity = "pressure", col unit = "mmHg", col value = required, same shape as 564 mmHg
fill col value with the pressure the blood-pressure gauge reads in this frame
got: 80 mmHg
